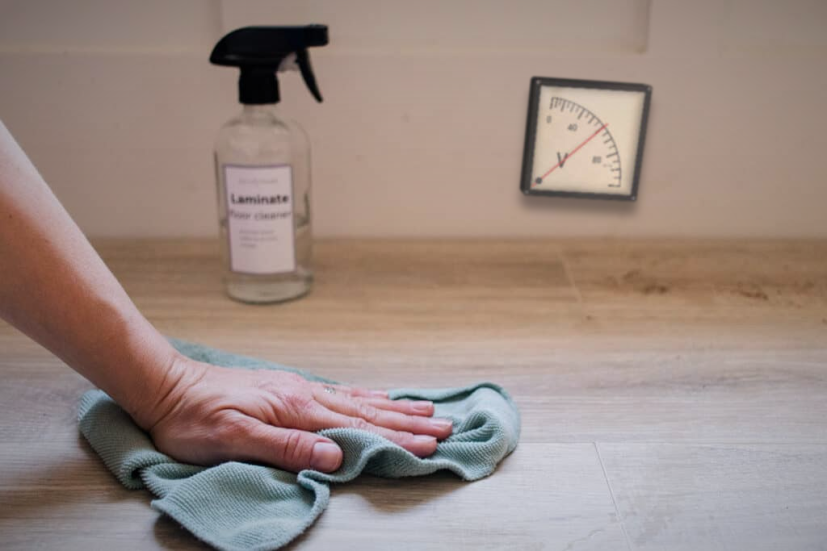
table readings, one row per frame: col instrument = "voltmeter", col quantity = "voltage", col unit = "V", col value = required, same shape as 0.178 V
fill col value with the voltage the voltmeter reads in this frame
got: 60 V
